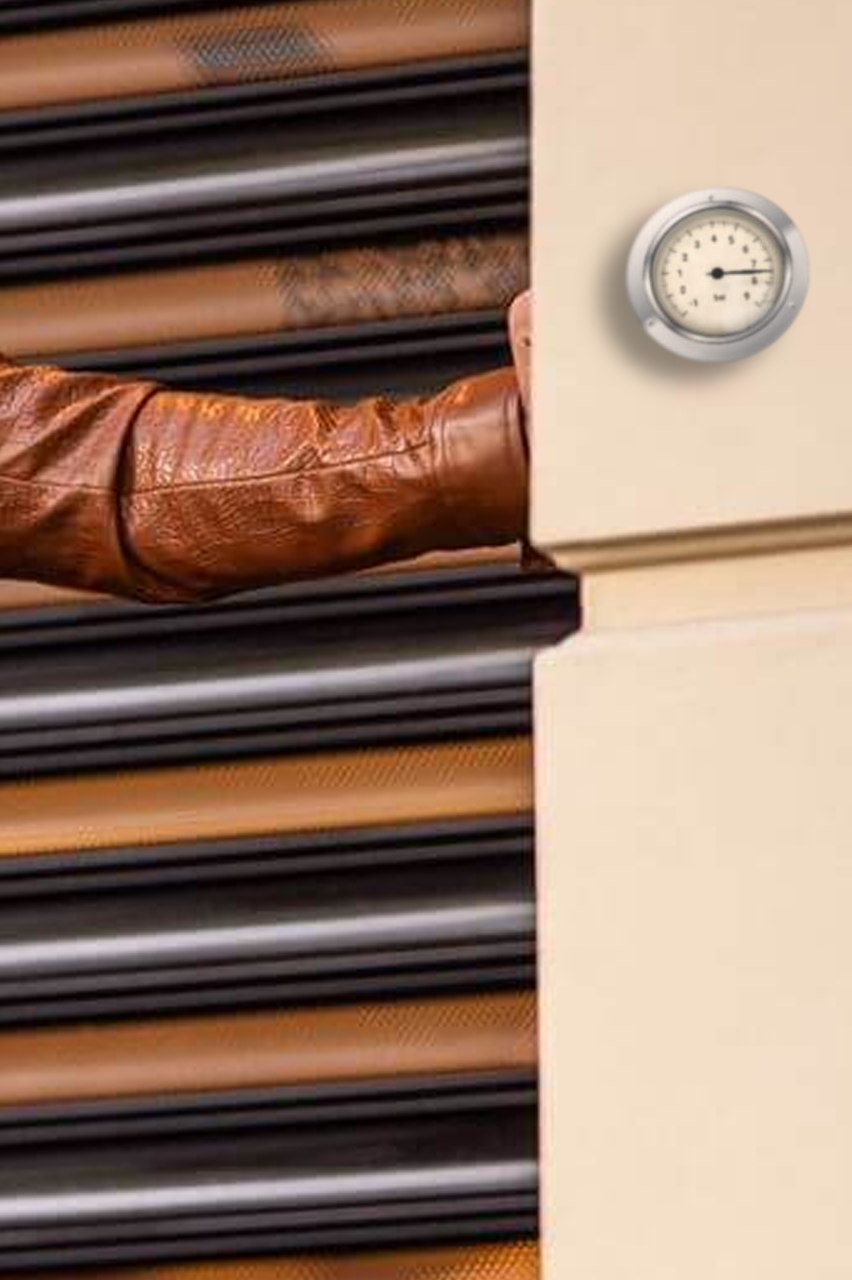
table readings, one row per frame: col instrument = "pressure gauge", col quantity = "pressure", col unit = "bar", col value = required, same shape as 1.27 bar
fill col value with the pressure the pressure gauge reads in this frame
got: 7.5 bar
